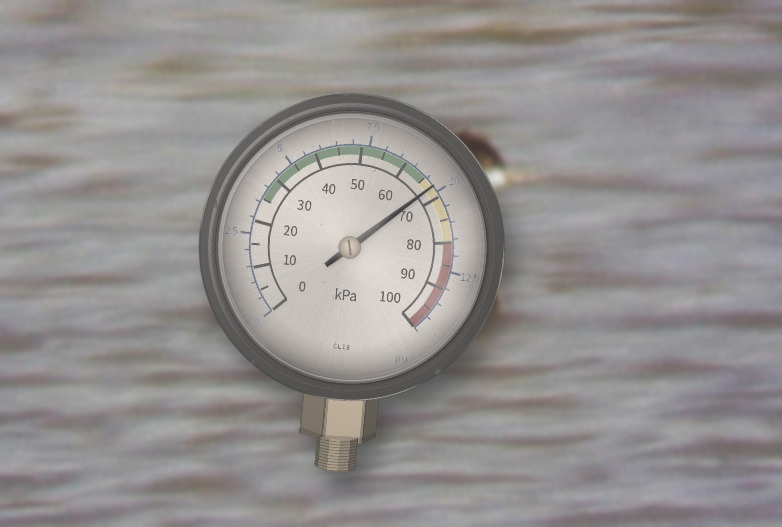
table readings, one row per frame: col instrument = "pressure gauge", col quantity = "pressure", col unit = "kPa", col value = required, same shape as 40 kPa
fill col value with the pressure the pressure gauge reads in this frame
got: 67.5 kPa
